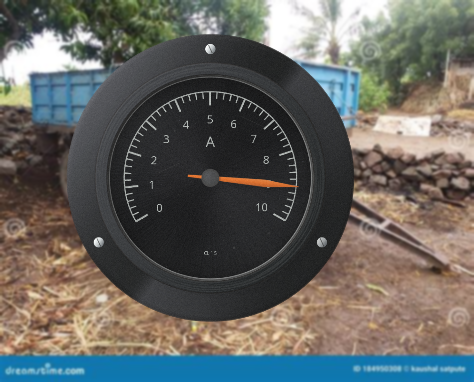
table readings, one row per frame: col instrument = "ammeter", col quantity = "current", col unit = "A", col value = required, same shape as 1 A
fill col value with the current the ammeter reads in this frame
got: 9 A
